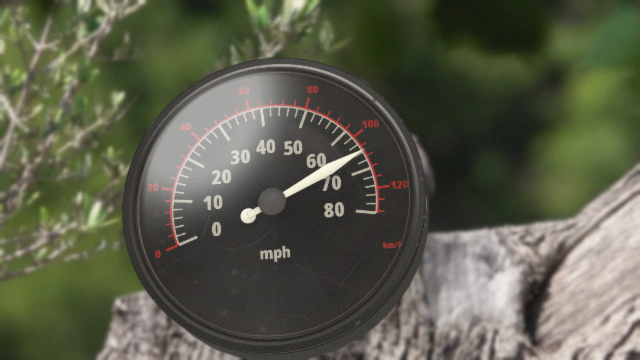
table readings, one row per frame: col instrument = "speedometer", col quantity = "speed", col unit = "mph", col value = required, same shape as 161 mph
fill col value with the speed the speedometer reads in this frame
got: 66 mph
